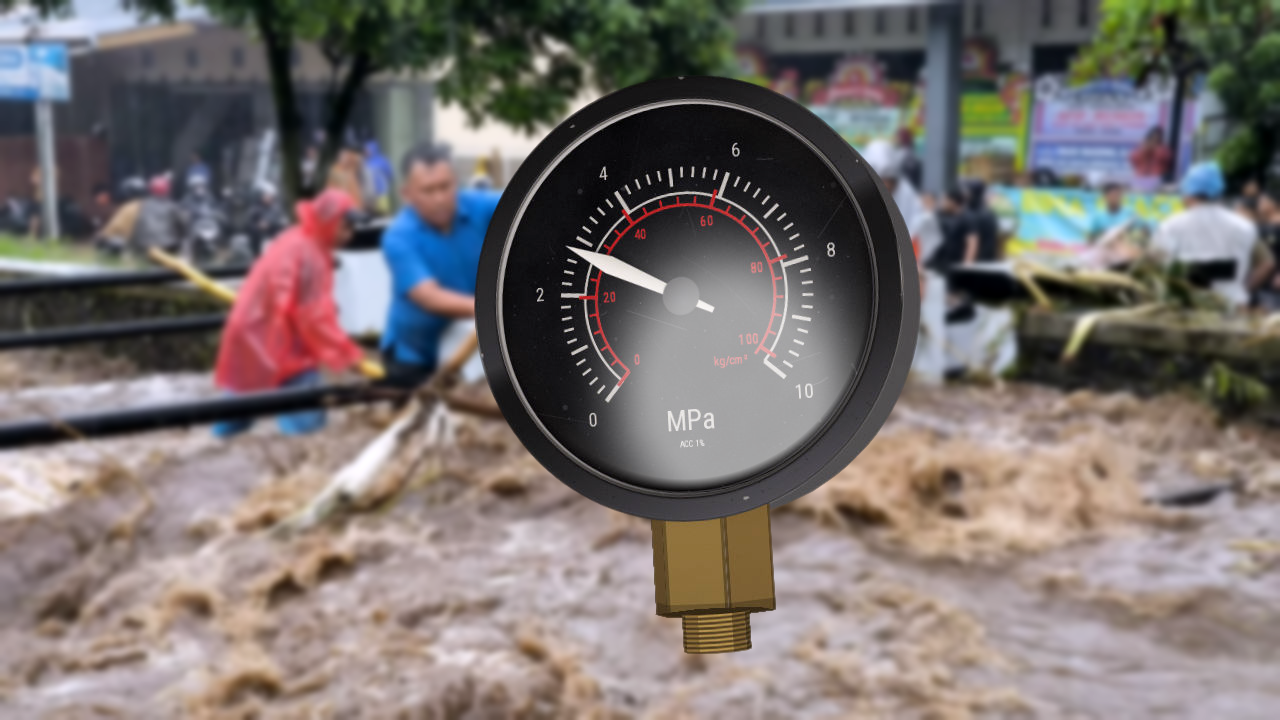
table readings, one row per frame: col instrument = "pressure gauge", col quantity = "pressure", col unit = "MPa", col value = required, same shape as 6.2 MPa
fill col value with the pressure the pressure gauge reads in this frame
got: 2.8 MPa
